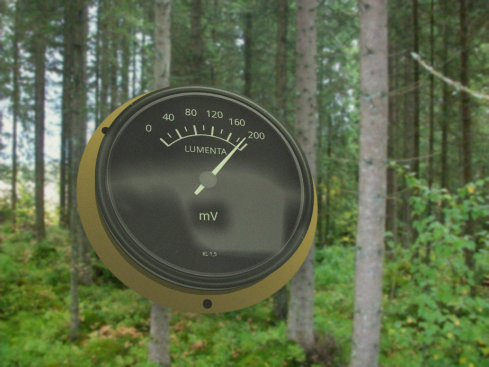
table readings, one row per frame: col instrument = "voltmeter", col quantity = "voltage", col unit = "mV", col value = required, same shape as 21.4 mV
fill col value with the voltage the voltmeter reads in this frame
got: 190 mV
